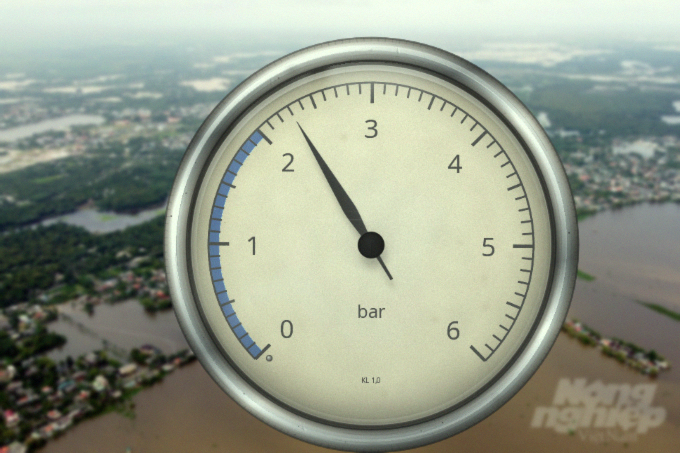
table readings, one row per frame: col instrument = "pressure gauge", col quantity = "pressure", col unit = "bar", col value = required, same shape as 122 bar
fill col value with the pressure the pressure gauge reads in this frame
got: 2.3 bar
